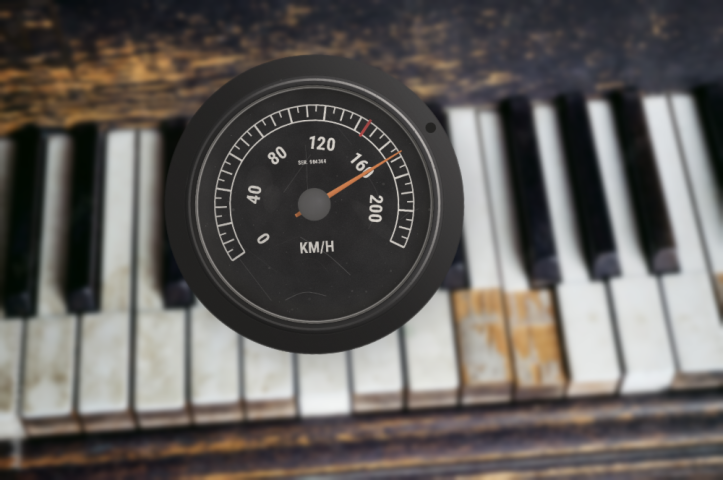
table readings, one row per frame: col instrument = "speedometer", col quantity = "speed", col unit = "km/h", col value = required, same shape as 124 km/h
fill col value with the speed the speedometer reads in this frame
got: 167.5 km/h
